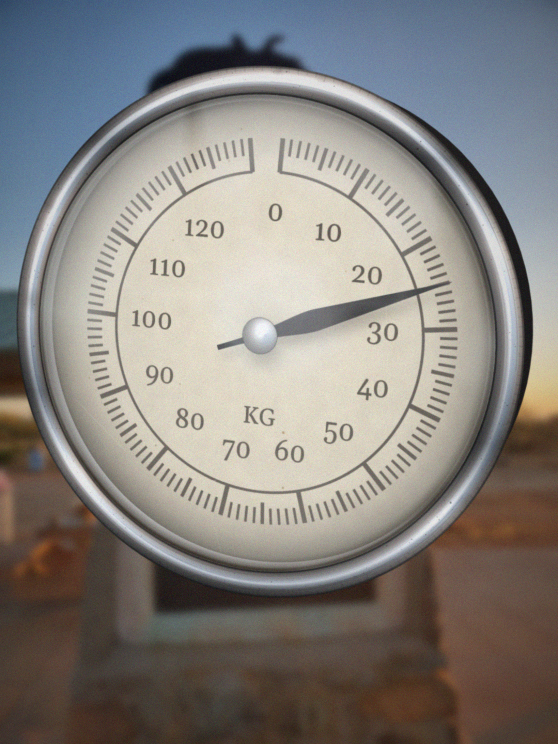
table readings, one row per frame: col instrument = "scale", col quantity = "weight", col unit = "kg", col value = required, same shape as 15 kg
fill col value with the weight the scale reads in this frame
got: 25 kg
